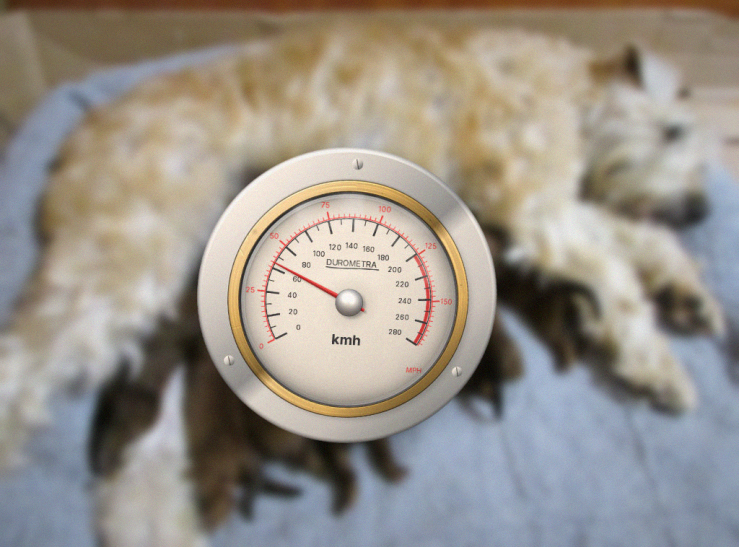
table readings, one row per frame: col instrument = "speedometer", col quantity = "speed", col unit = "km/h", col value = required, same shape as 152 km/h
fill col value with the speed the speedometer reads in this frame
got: 65 km/h
